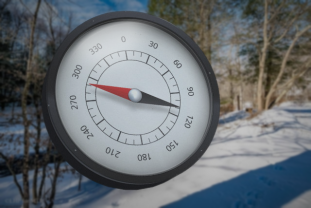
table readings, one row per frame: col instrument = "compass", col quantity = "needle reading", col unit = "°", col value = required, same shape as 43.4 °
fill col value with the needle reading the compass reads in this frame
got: 290 °
